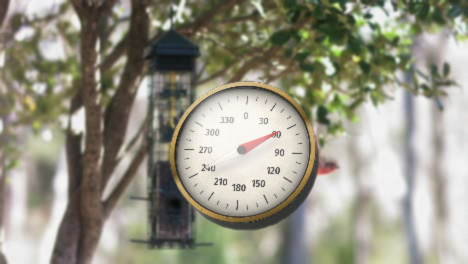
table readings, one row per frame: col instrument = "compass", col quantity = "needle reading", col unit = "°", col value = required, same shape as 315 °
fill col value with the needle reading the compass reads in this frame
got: 60 °
